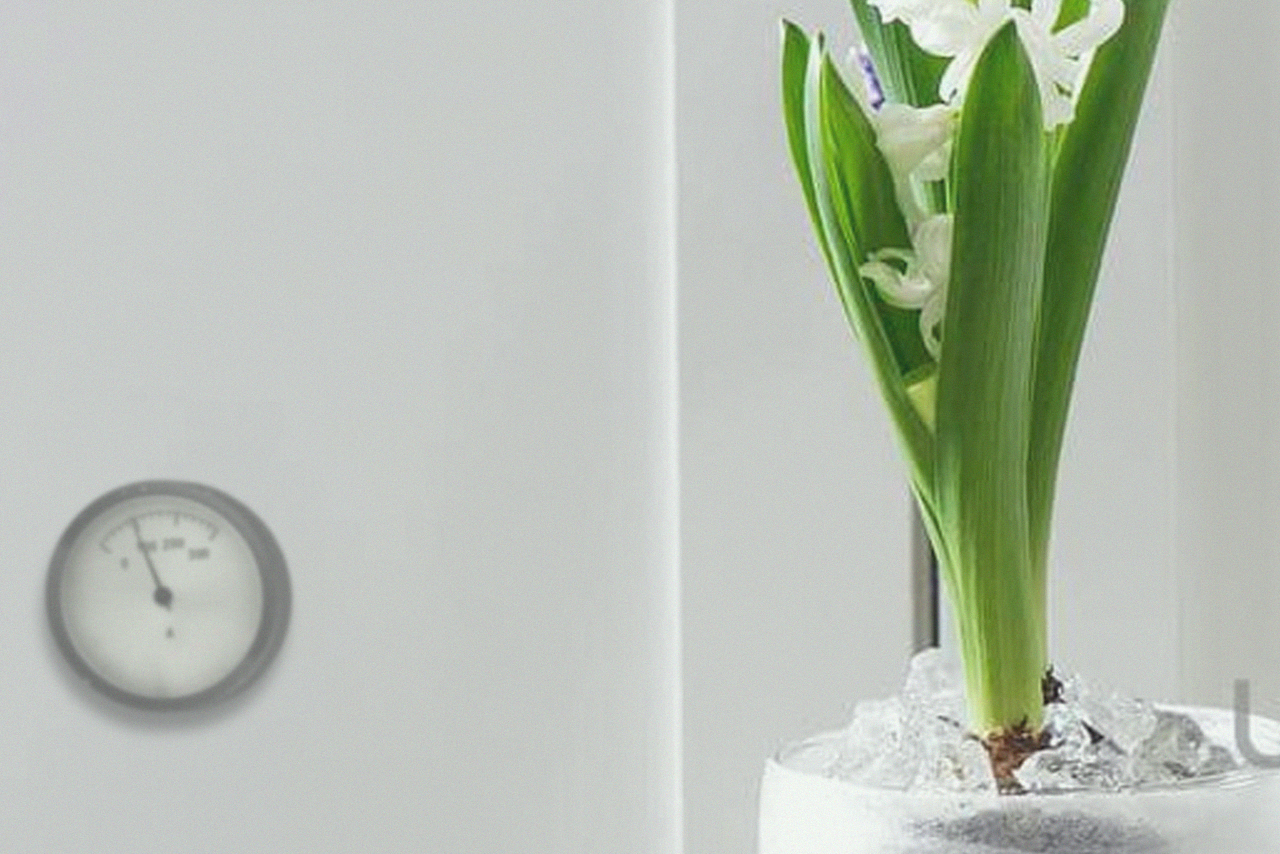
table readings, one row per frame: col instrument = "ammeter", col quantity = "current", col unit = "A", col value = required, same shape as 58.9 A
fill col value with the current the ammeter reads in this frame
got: 100 A
